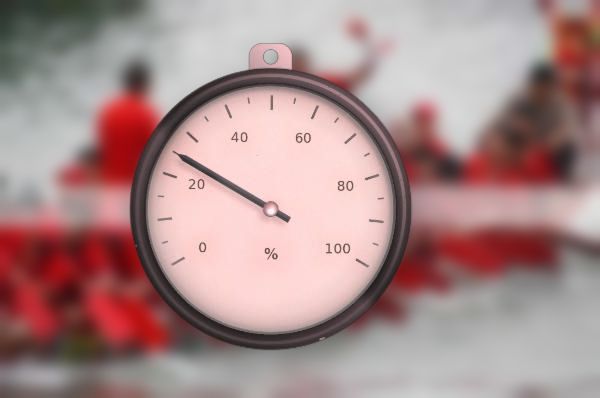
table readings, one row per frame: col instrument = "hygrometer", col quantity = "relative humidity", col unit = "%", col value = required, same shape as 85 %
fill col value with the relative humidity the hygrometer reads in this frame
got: 25 %
